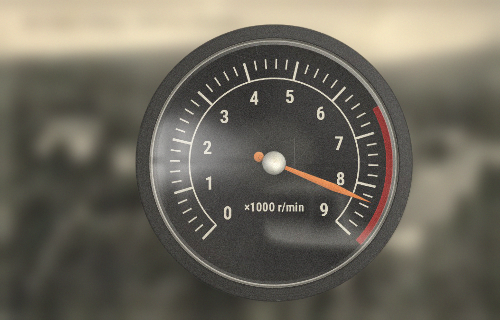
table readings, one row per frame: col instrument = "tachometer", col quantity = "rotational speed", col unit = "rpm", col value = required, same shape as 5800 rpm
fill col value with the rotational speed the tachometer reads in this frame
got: 8300 rpm
